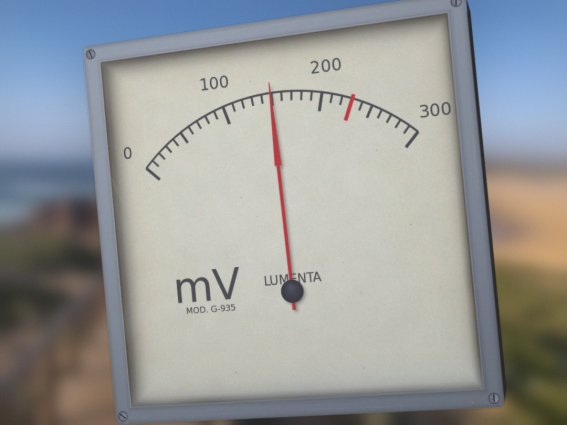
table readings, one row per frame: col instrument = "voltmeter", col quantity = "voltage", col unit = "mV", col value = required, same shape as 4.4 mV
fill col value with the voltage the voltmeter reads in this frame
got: 150 mV
